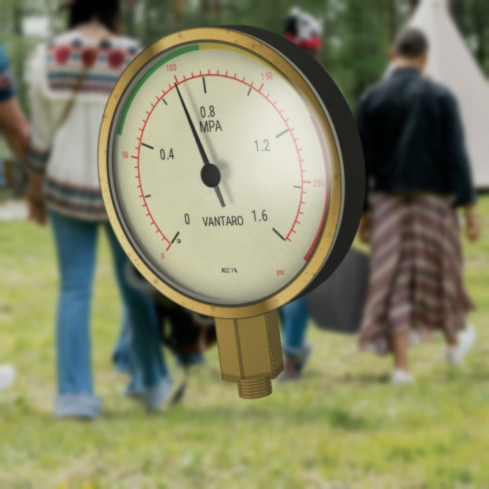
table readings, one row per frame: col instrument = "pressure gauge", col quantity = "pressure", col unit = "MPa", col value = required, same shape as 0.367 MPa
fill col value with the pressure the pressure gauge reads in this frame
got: 0.7 MPa
